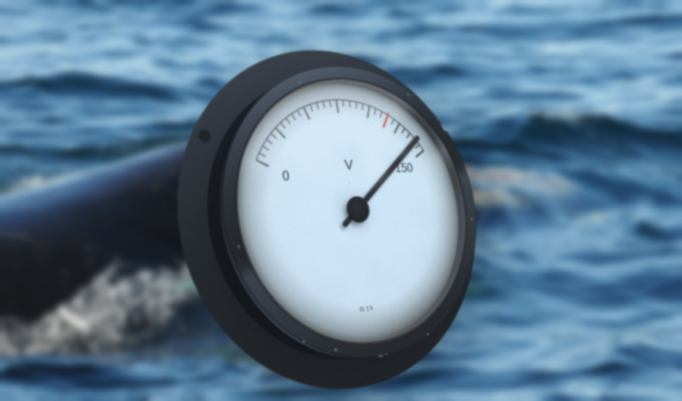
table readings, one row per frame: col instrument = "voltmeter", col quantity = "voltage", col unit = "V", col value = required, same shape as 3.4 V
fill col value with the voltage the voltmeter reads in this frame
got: 140 V
